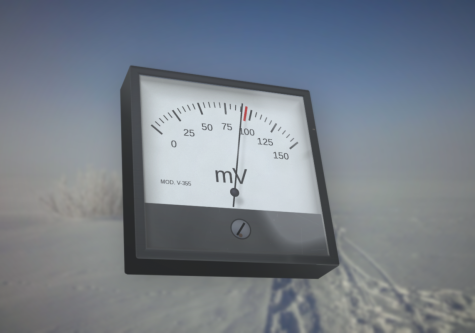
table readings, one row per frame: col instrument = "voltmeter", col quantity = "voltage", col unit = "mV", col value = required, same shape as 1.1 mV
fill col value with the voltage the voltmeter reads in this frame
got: 90 mV
